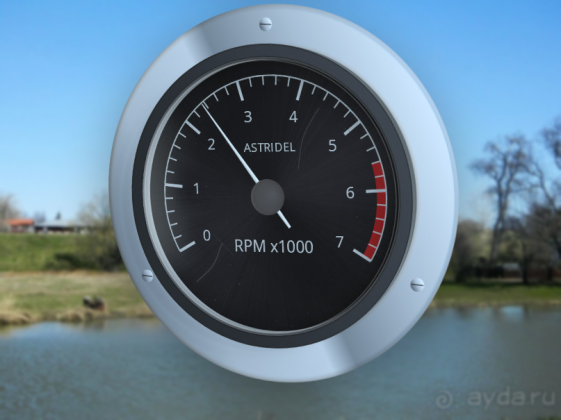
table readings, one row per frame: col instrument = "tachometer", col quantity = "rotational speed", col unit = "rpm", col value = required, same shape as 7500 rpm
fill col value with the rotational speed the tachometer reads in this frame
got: 2400 rpm
